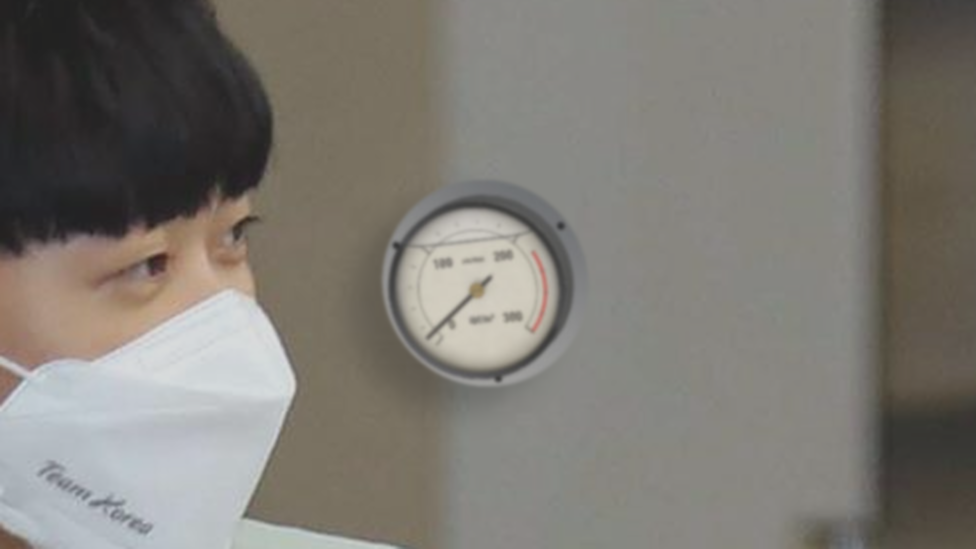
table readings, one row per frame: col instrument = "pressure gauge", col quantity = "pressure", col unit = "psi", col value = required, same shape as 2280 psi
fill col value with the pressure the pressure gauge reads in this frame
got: 10 psi
